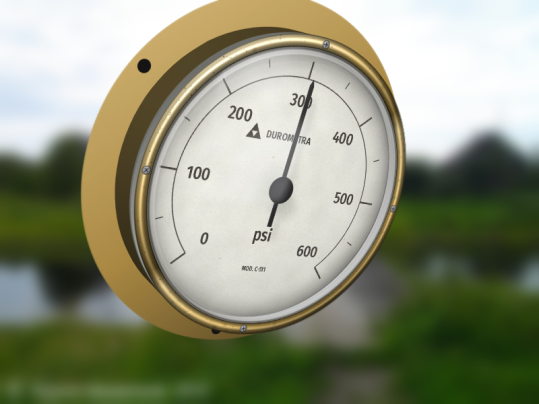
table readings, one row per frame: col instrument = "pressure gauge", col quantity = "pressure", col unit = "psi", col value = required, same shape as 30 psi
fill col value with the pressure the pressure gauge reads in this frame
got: 300 psi
